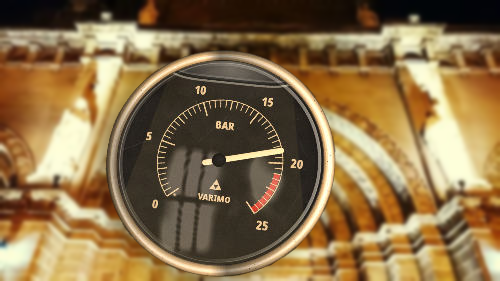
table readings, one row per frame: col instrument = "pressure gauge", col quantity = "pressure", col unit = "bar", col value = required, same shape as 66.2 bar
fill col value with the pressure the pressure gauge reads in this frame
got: 19 bar
